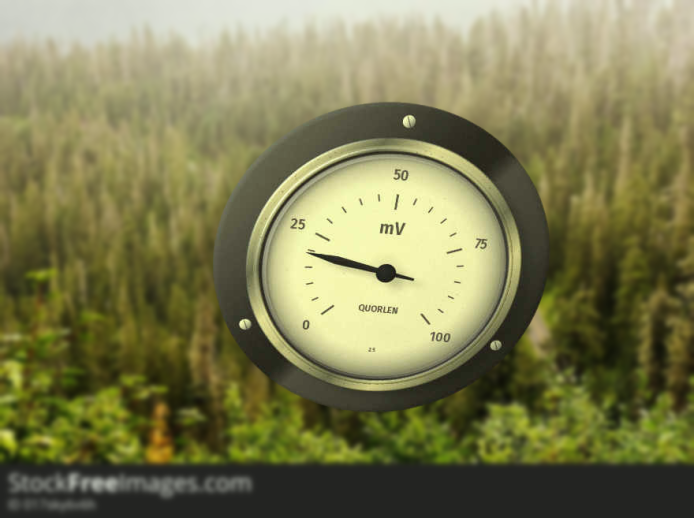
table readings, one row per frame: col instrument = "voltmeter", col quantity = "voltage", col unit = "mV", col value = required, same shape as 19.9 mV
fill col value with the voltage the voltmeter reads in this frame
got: 20 mV
